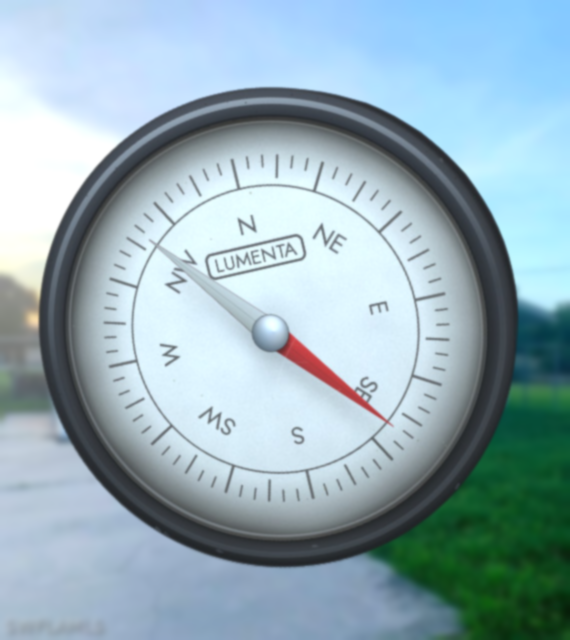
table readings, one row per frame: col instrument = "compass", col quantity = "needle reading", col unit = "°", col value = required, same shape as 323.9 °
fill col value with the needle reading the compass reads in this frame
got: 140 °
